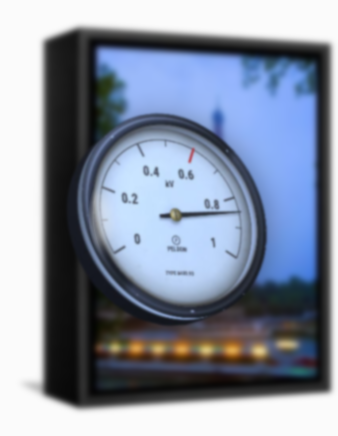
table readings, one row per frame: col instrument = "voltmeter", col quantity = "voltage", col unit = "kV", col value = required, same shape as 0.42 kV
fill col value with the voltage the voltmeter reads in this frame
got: 0.85 kV
